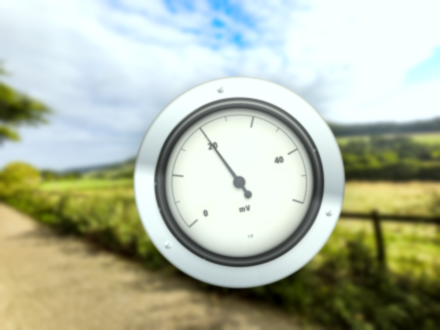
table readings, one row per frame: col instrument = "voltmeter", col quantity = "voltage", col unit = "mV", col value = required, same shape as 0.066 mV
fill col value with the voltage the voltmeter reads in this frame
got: 20 mV
